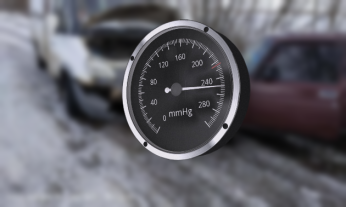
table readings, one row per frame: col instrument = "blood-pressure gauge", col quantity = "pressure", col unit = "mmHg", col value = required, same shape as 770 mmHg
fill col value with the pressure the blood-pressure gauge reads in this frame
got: 250 mmHg
